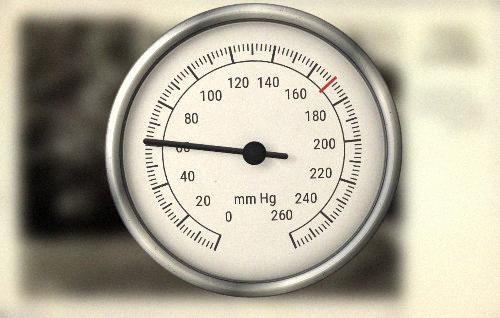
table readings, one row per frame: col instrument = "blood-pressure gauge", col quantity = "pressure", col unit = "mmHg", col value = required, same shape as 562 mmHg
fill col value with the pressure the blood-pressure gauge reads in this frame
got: 62 mmHg
